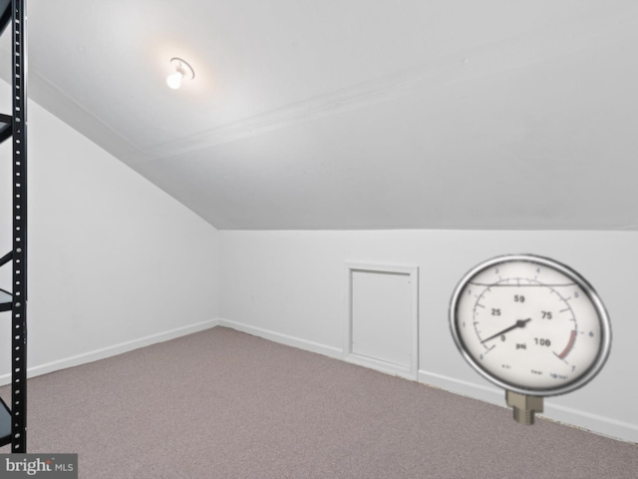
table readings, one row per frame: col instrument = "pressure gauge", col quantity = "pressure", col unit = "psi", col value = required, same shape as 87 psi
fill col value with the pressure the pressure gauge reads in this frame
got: 5 psi
